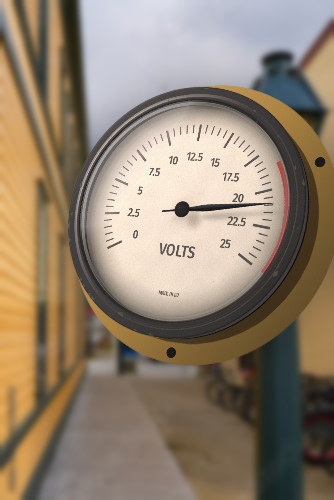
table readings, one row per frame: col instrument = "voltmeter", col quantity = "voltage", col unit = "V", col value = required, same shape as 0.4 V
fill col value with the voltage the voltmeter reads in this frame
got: 21 V
